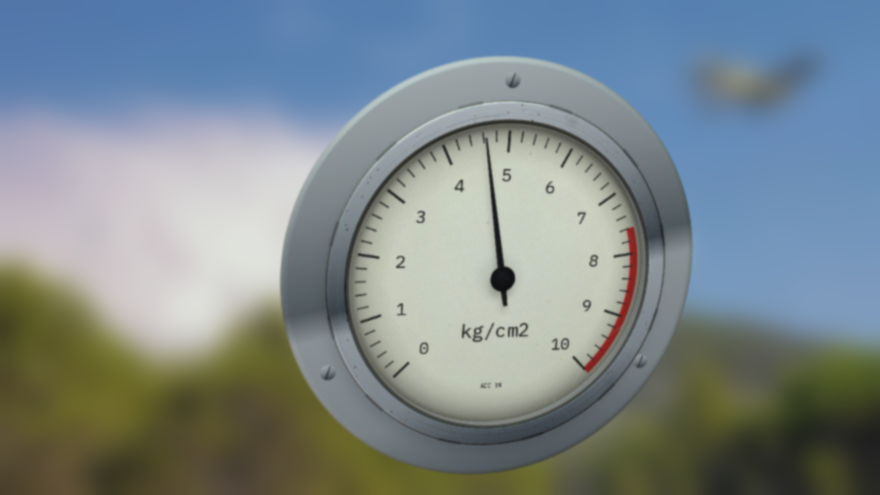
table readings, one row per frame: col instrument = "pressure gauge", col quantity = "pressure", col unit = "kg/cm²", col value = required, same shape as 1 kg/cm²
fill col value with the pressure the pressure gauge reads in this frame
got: 4.6 kg/cm²
